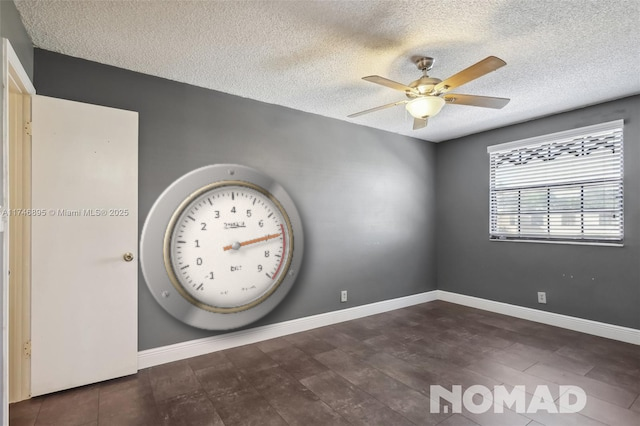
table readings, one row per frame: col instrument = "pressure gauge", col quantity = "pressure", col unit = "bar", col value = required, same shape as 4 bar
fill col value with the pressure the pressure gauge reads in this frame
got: 7 bar
